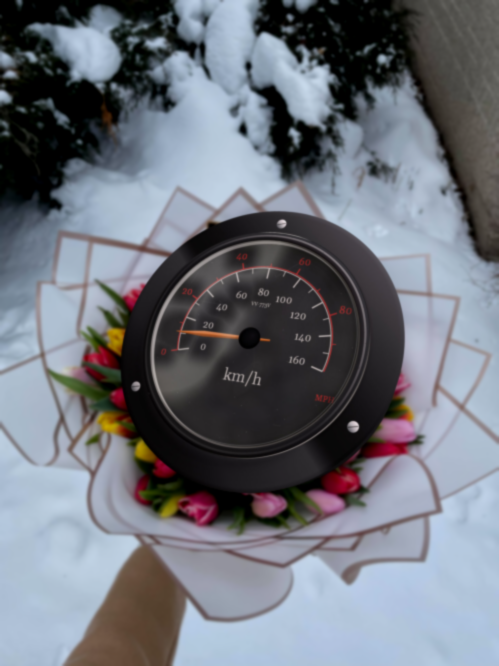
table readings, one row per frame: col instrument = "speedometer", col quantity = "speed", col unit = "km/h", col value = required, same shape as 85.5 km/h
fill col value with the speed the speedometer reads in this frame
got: 10 km/h
